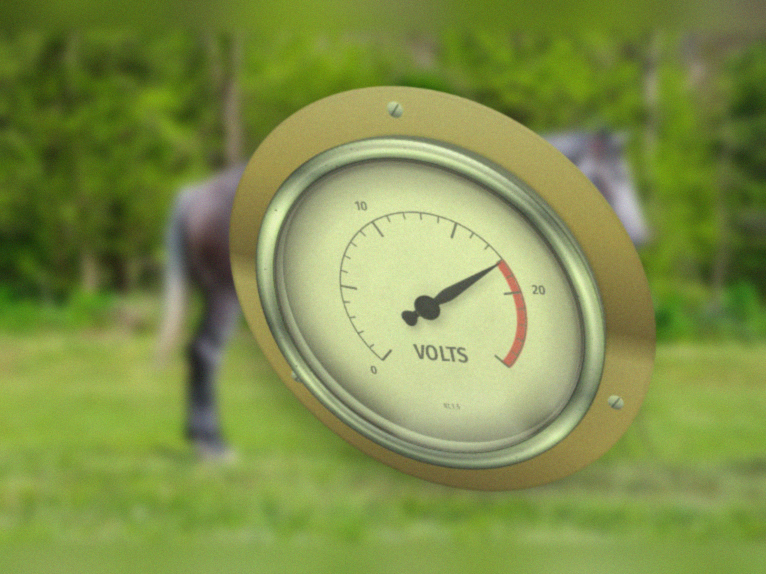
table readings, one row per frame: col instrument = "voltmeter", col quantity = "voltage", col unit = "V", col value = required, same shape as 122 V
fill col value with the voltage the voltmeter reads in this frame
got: 18 V
